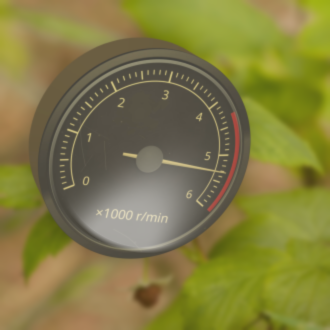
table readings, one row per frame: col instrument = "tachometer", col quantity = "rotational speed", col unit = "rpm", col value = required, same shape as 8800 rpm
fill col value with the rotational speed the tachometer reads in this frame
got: 5300 rpm
